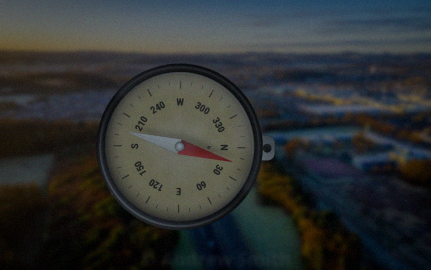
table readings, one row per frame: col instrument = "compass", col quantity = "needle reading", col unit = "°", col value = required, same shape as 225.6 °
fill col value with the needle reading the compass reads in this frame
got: 15 °
